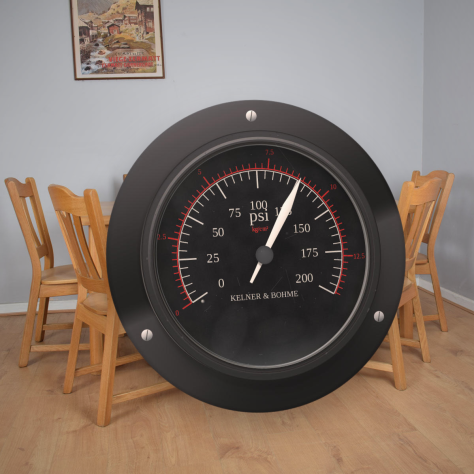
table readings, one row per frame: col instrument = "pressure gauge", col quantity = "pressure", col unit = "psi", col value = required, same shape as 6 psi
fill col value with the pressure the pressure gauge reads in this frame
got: 125 psi
